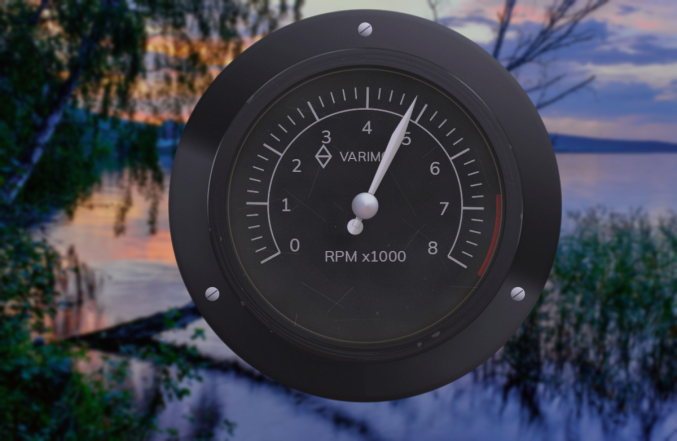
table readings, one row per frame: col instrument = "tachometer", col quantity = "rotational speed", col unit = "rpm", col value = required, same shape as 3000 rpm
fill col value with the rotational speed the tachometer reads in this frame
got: 4800 rpm
